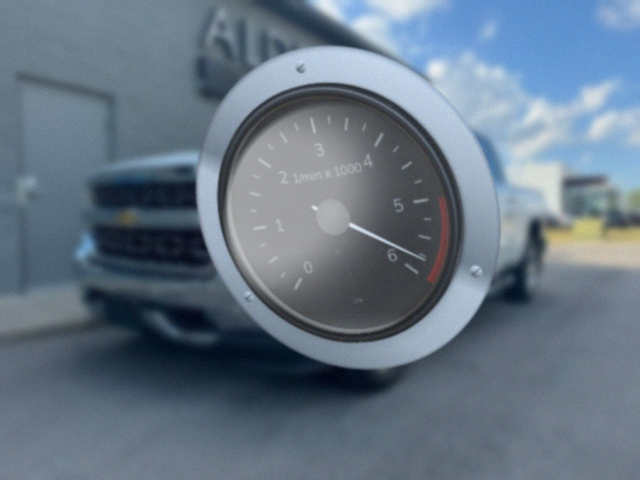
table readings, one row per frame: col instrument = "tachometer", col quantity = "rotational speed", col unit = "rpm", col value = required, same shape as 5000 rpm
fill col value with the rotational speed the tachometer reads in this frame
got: 5750 rpm
